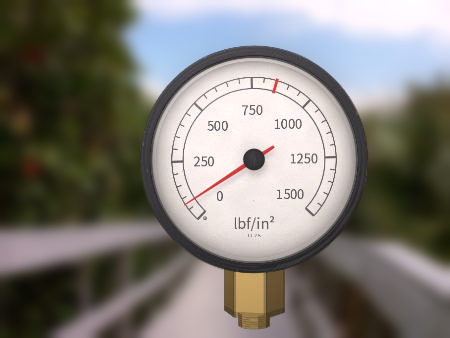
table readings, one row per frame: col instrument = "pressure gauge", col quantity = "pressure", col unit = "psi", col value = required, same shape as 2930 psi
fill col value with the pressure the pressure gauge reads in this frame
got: 75 psi
